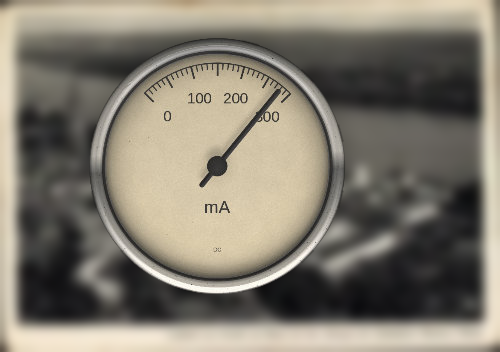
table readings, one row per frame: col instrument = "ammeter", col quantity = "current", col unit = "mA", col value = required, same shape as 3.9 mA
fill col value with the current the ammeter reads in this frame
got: 280 mA
